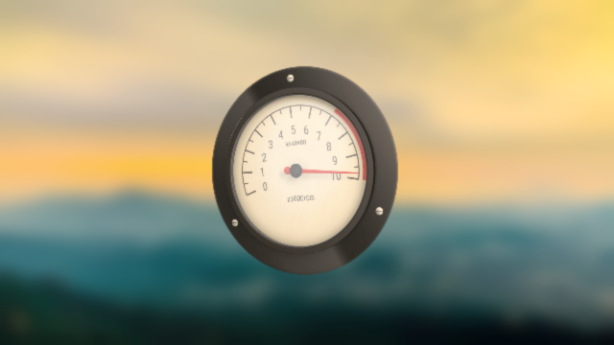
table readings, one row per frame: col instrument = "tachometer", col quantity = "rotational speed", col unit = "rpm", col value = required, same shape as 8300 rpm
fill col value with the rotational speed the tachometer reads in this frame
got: 9750 rpm
